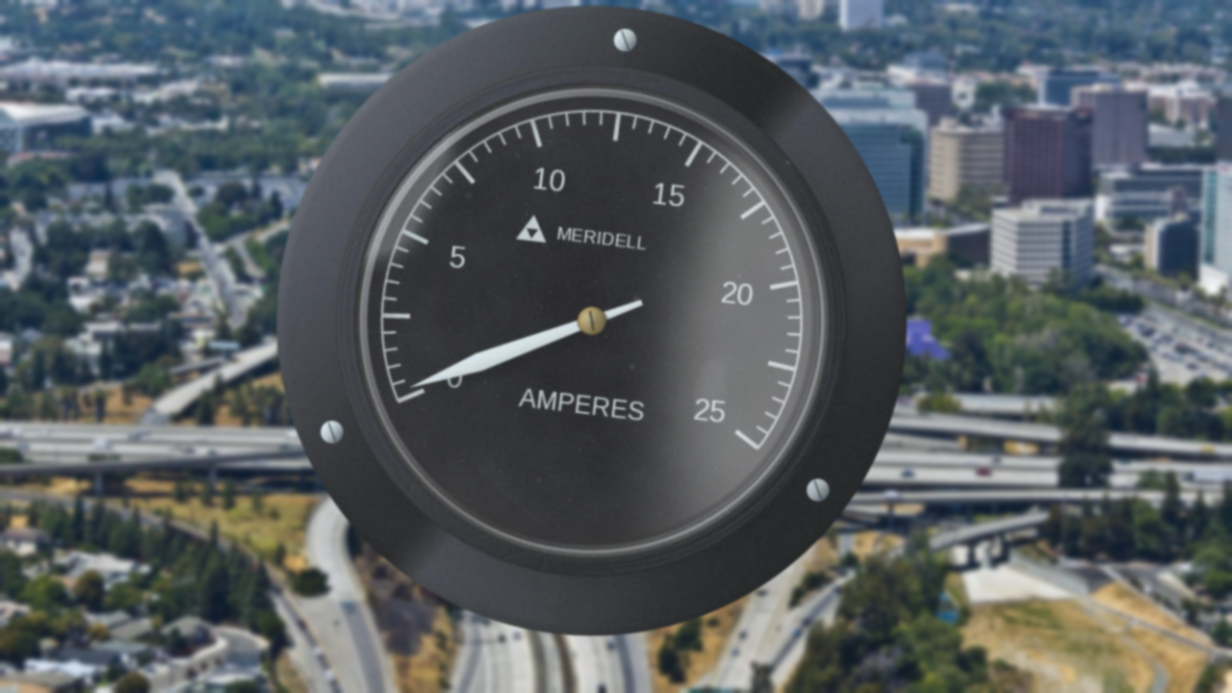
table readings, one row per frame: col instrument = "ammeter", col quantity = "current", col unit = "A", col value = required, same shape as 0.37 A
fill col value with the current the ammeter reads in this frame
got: 0.25 A
